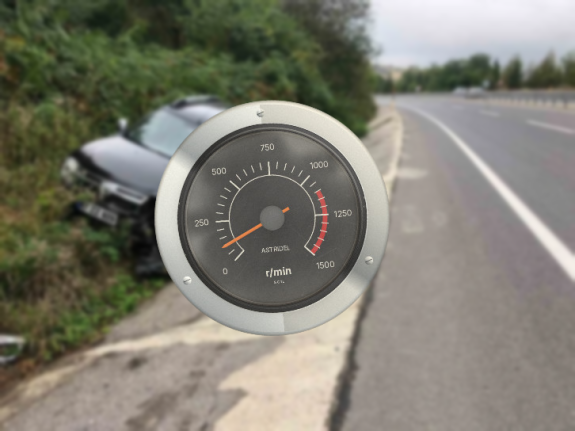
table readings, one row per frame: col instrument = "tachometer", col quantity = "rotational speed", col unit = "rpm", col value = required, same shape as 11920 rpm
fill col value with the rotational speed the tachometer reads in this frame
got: 100 rpm
